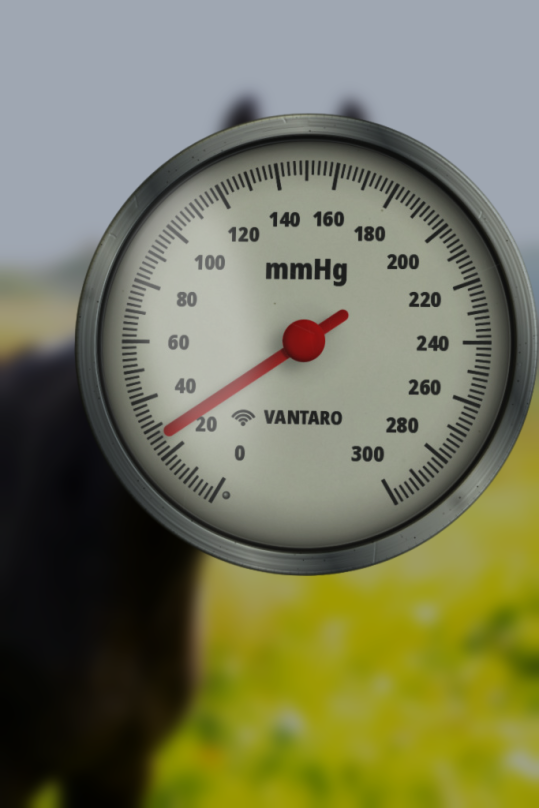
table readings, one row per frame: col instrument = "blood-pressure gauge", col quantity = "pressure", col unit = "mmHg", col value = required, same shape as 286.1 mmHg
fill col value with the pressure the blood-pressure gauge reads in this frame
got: 26 mmHg
